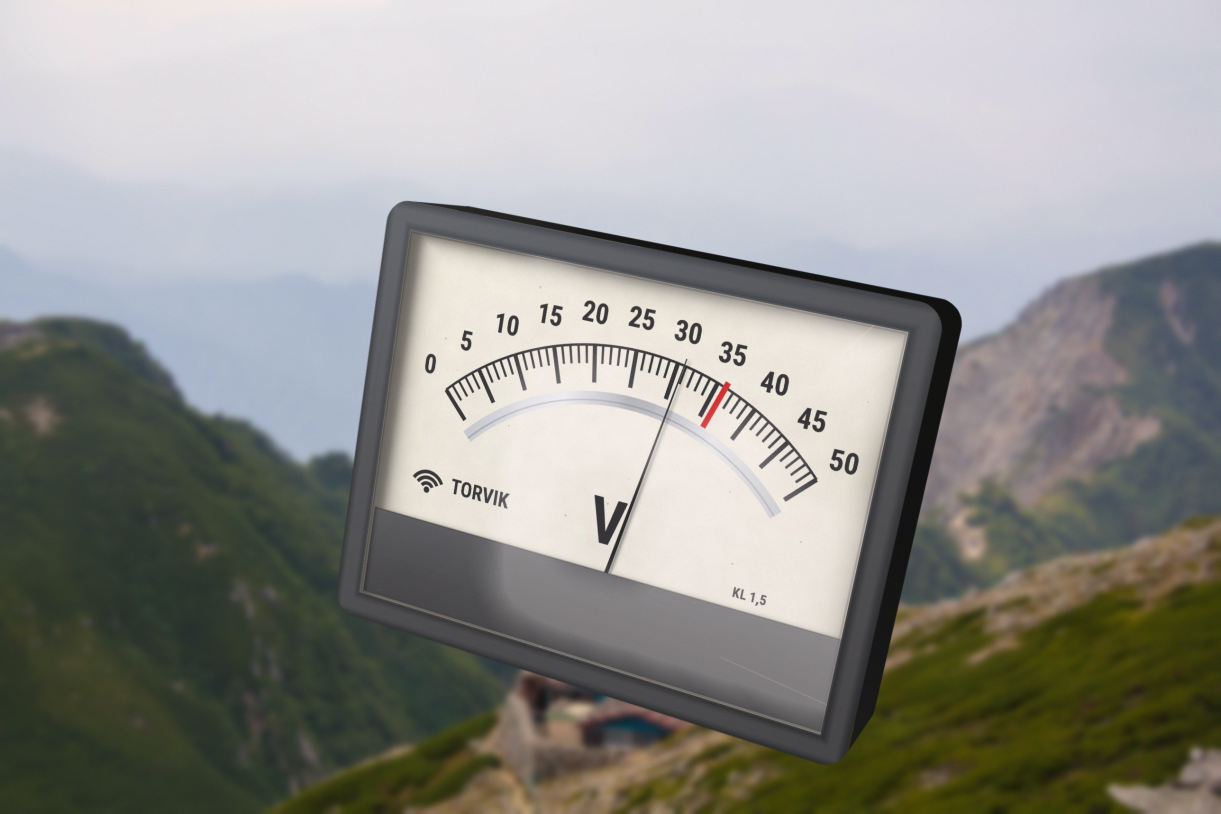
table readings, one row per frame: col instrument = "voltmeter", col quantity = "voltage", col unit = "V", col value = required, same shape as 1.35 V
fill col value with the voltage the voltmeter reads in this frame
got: 31 V
